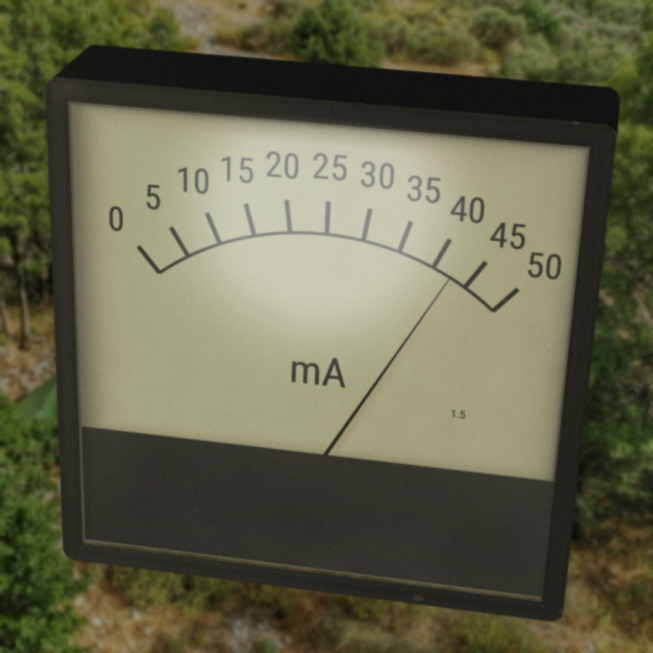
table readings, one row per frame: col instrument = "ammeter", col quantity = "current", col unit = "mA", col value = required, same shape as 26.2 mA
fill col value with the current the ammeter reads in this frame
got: 42.5 mA
